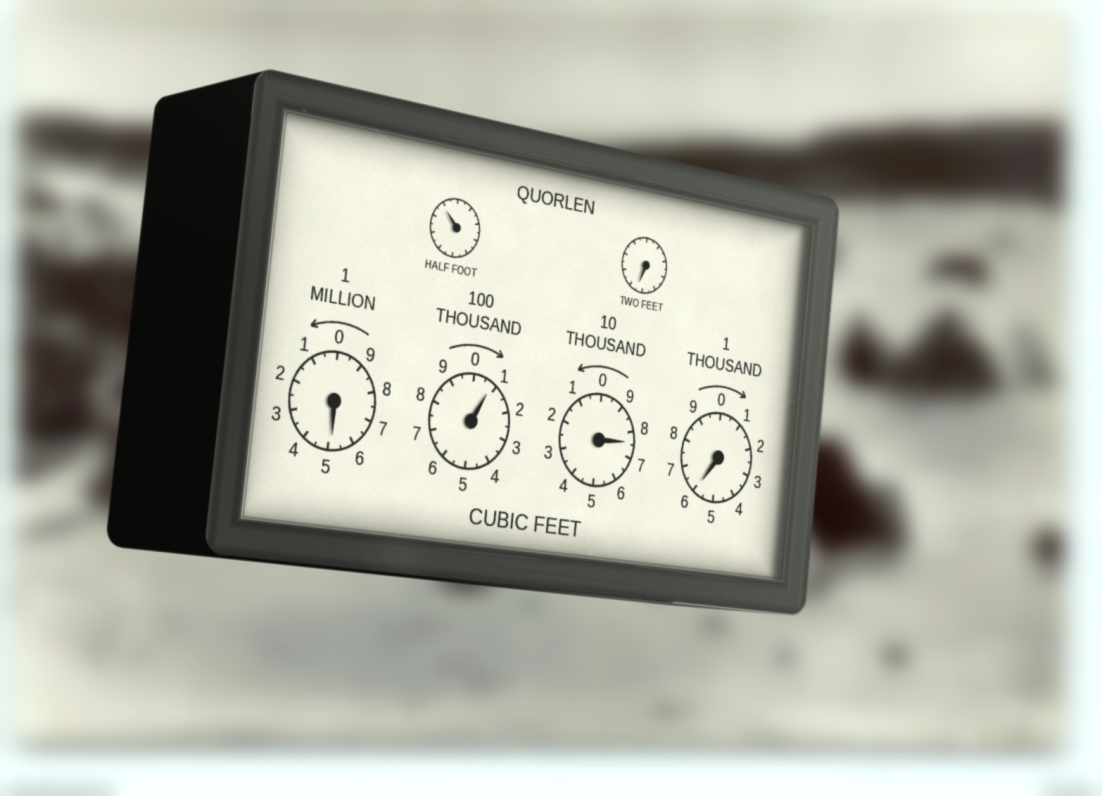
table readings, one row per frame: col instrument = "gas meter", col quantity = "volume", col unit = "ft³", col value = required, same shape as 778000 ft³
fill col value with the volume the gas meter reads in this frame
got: 507600 ft³
